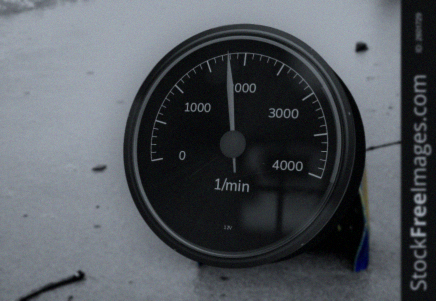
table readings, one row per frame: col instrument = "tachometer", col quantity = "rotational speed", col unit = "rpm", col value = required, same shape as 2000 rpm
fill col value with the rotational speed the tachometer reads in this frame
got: 1800 rpm
